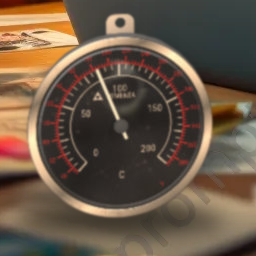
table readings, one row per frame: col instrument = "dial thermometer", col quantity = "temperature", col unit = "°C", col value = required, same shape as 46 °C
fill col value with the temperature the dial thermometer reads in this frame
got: 85 °C
